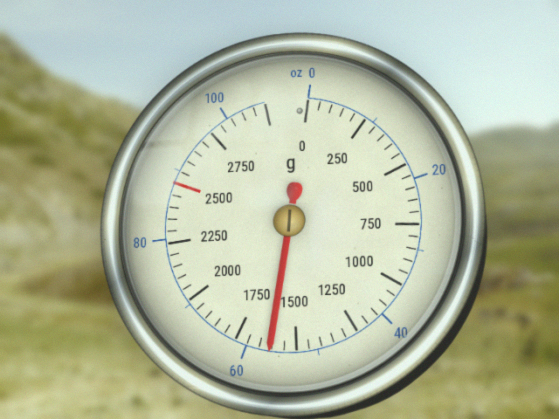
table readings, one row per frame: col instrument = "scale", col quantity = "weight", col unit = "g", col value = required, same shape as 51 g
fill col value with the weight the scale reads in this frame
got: 1600 g
